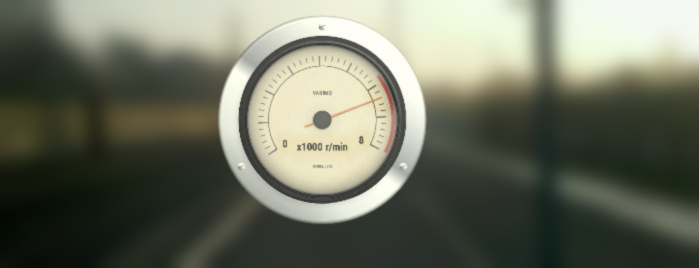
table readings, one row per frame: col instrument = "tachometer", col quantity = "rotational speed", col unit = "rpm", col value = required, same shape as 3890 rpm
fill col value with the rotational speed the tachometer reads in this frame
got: 6400 rpm
